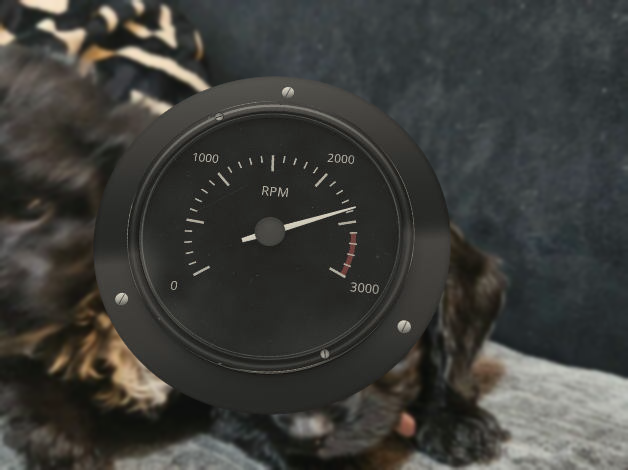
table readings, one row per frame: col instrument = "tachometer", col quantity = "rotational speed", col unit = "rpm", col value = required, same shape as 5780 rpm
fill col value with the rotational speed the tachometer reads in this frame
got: 2400 rpm
